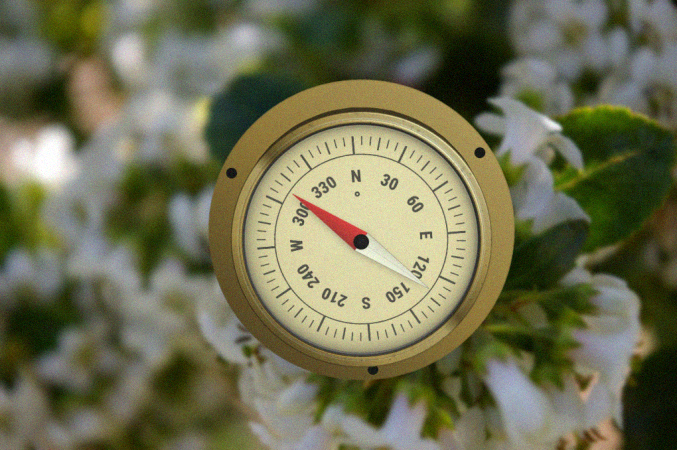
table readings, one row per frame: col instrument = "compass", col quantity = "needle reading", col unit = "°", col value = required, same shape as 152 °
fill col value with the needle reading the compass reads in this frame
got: 310 °
